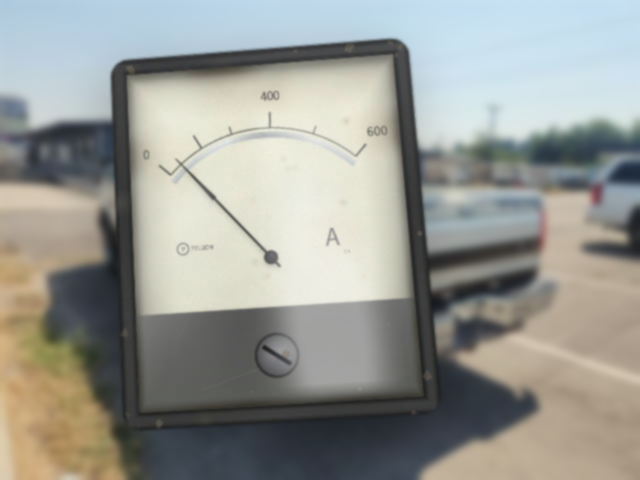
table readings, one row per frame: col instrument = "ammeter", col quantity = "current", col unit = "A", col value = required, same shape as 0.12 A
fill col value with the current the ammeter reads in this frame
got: 100 A
